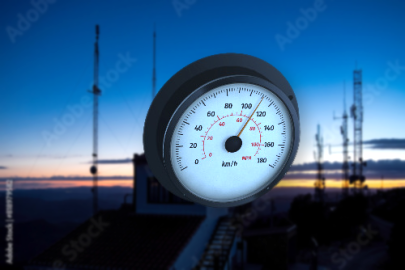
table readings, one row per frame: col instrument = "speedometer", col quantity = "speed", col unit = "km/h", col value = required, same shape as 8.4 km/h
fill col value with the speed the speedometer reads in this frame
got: 110 km/h
